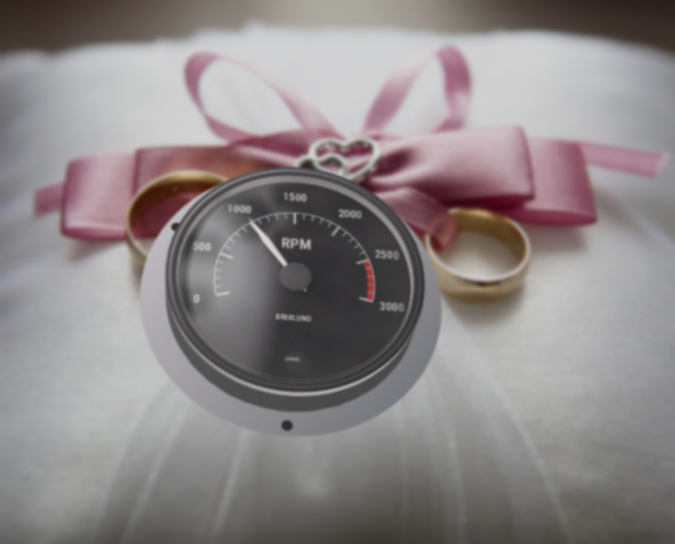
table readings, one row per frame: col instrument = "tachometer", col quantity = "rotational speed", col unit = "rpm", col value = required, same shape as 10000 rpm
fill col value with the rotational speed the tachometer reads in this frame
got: 1000 rpm
